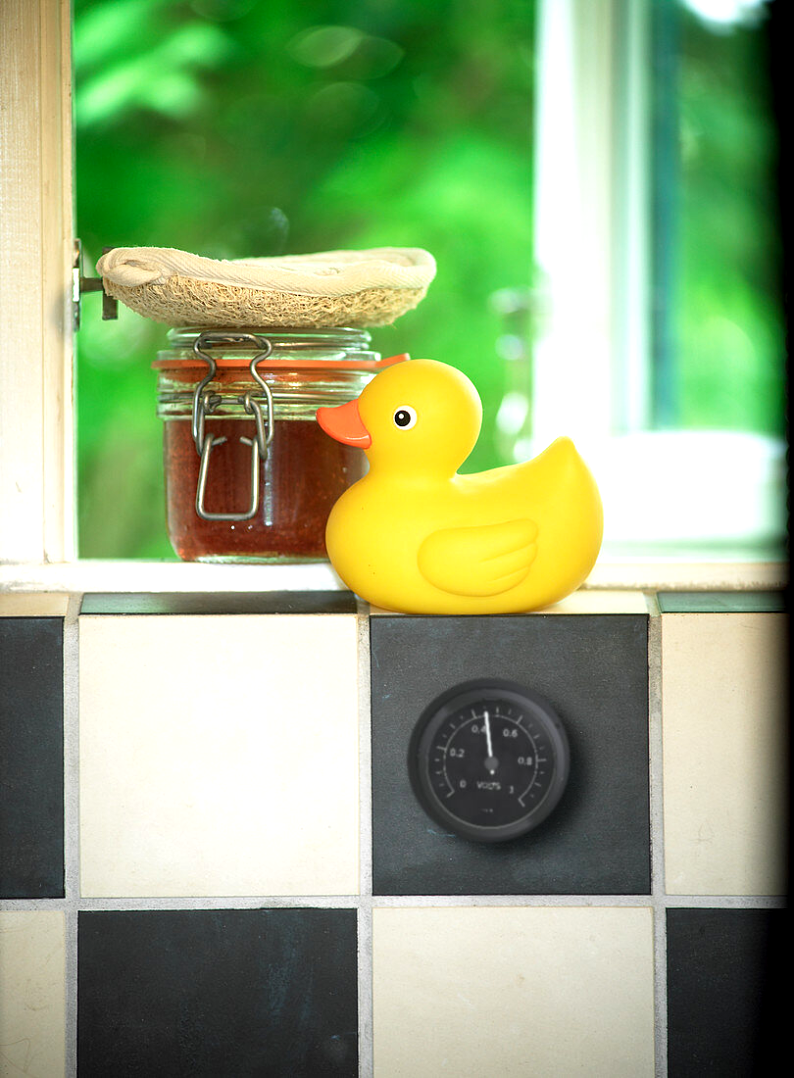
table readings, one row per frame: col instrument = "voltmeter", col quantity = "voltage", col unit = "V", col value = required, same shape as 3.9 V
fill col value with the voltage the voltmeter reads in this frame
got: 0.45 V
